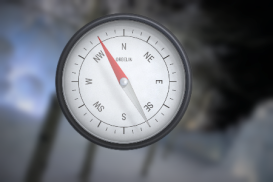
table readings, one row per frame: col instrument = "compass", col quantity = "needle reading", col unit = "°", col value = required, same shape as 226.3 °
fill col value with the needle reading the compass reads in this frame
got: 330 °
